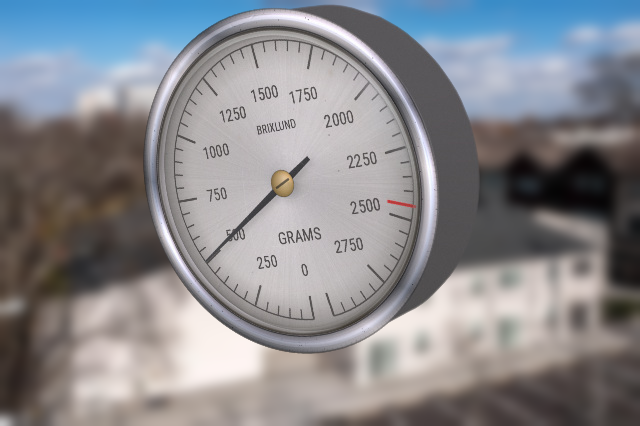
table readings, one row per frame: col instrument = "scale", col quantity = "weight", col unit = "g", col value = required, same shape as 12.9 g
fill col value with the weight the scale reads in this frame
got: 500 g
